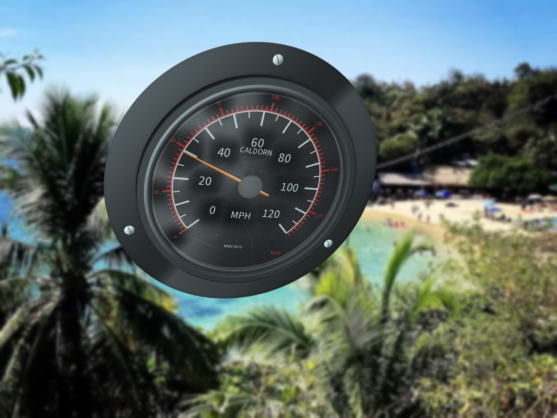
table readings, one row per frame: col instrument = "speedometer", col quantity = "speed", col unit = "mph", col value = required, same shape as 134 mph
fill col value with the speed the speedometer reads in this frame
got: 30 mph
